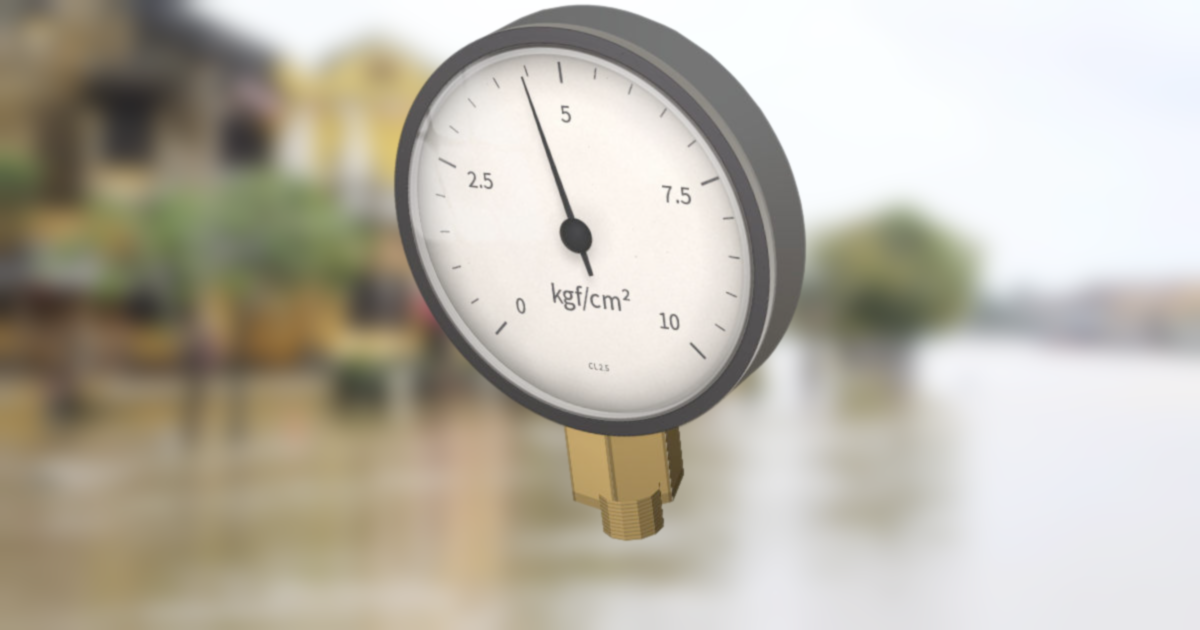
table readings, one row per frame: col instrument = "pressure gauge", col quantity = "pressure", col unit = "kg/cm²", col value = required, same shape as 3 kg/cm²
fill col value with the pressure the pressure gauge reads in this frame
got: 4.5 kg/cm²
